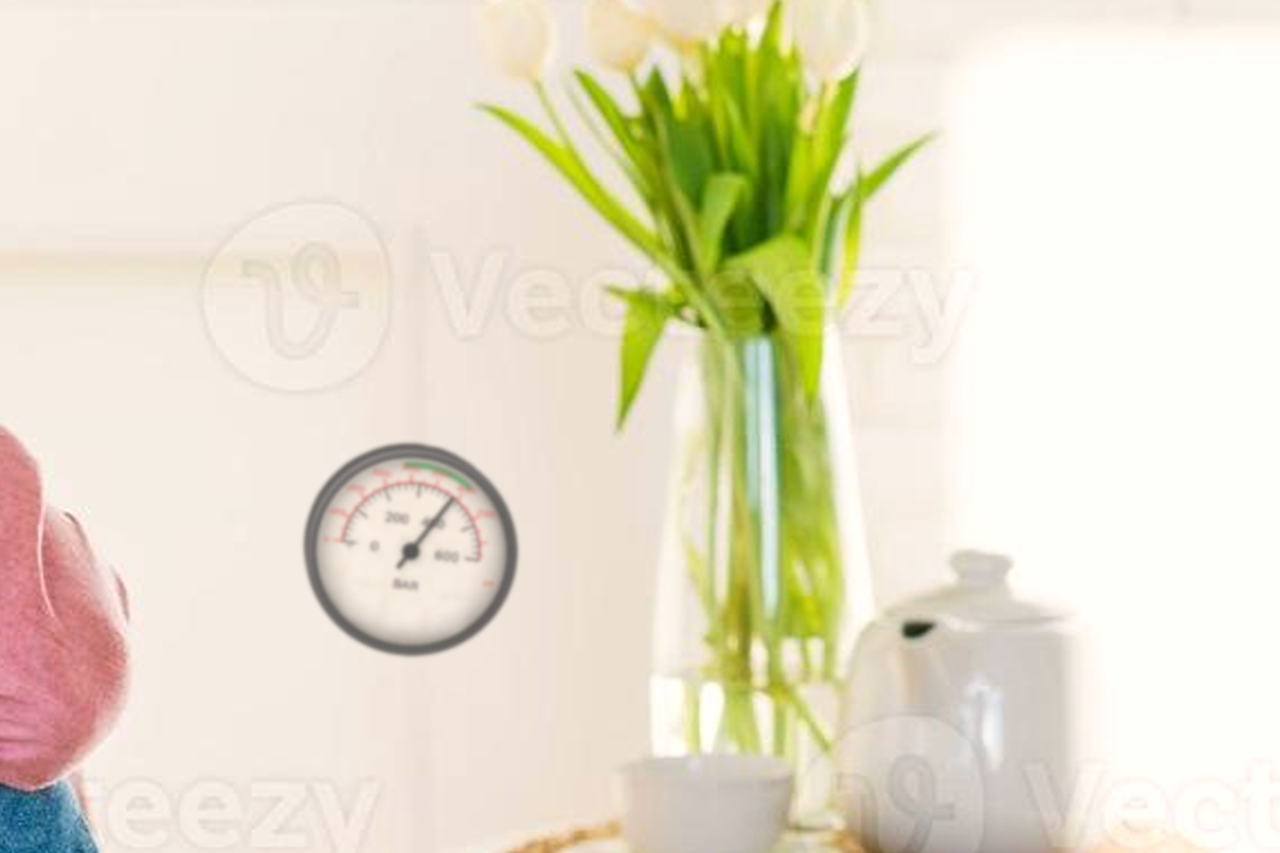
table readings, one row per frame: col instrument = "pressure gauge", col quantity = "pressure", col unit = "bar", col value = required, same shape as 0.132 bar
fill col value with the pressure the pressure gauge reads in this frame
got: 400 bar
